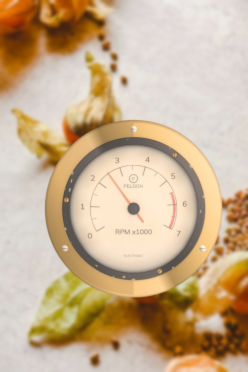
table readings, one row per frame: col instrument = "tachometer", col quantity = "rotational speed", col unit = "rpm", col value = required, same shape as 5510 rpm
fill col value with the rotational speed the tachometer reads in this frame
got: 2500 rpm
